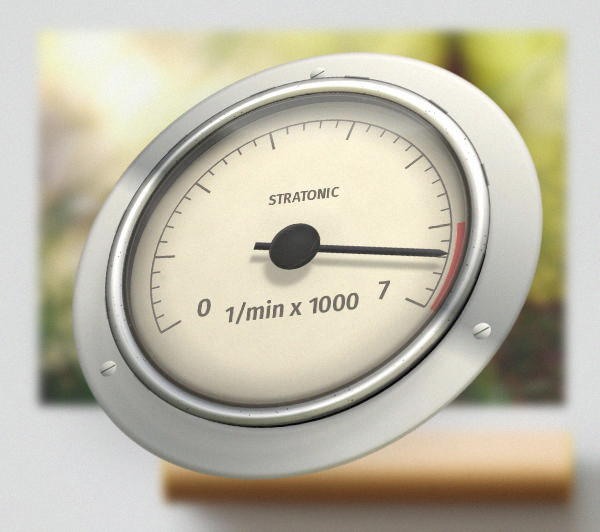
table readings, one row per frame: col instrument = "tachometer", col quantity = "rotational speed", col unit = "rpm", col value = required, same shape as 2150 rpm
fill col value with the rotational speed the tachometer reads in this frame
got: 6400 rpm
